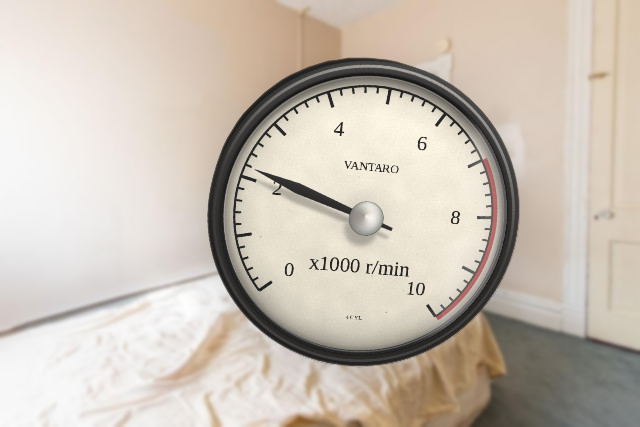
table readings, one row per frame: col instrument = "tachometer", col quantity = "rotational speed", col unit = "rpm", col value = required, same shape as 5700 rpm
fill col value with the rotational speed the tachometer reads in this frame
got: 2200 rpm
